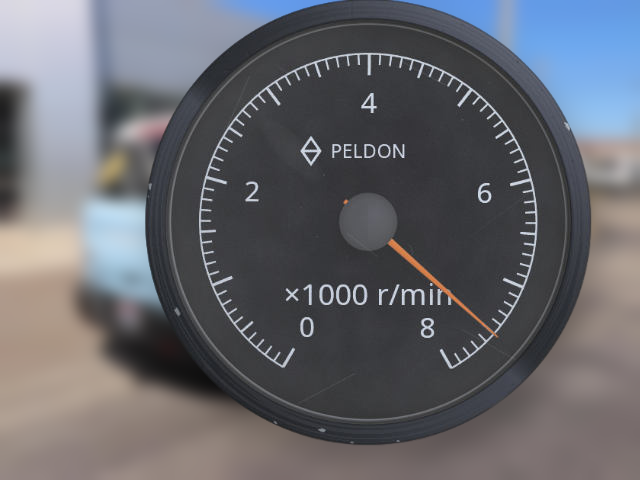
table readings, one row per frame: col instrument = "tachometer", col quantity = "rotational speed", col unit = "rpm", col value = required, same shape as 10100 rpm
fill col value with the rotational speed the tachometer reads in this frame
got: 7500 rpm
